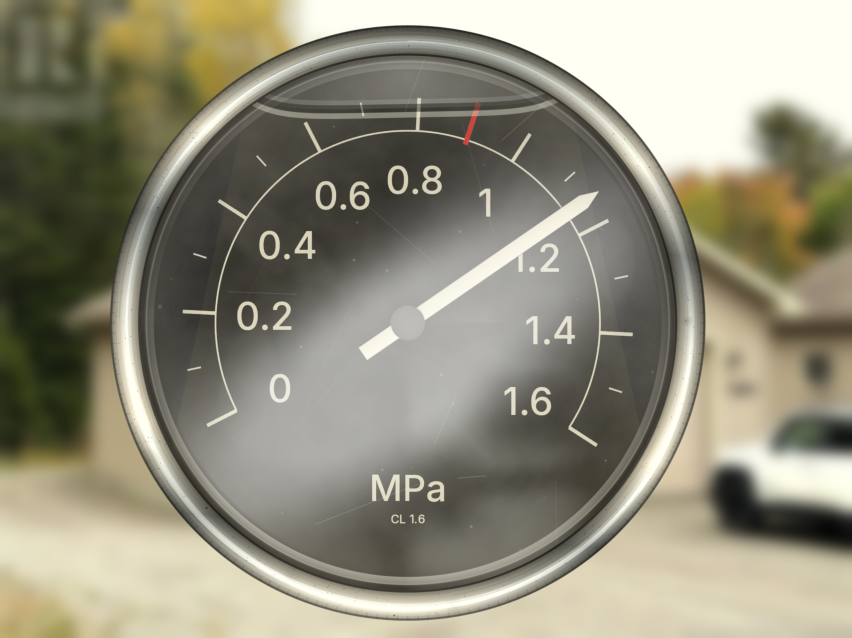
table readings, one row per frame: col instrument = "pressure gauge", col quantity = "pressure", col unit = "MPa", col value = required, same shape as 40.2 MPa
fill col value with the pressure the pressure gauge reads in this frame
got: 1.15 MPa
